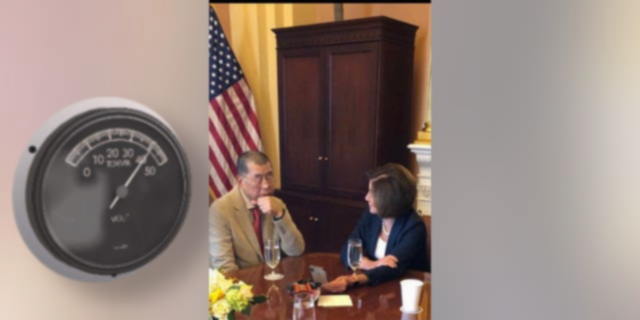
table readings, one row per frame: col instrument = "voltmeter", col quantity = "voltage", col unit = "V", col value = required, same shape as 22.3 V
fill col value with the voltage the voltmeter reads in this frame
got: 40 V
